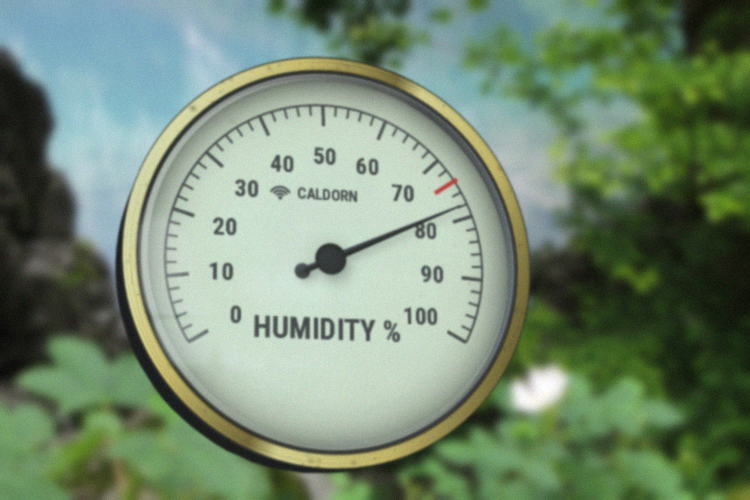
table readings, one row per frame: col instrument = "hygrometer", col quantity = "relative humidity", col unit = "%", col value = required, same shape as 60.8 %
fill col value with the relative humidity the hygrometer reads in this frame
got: 78 %
